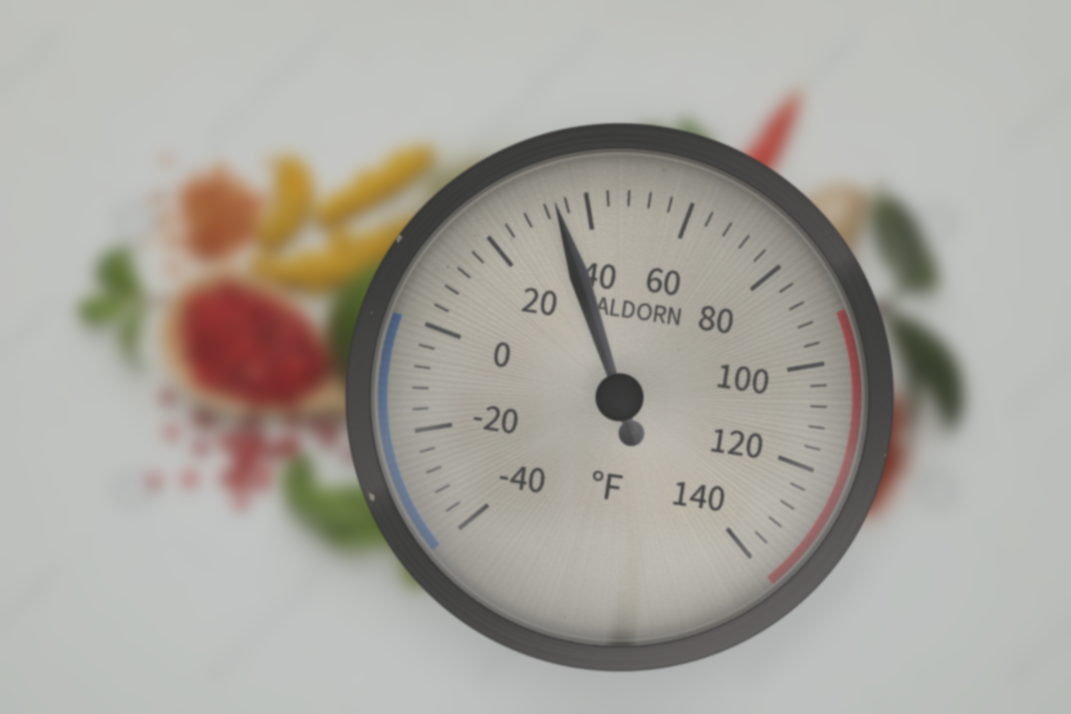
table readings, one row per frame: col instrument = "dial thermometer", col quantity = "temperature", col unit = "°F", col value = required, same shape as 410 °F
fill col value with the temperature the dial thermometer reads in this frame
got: 34 °F
